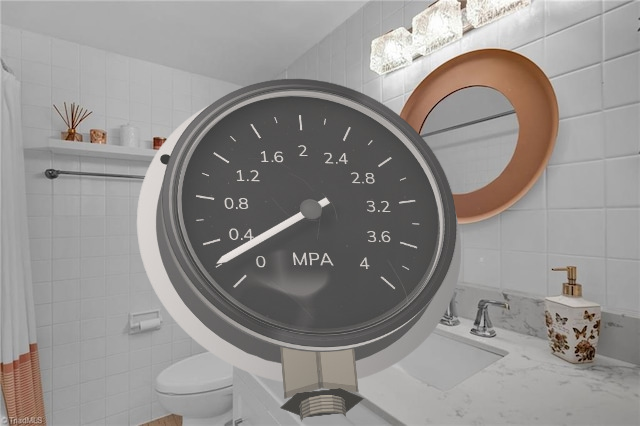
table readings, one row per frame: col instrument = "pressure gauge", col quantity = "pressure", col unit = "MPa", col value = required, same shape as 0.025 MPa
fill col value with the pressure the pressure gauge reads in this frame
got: 0.2 MPa
